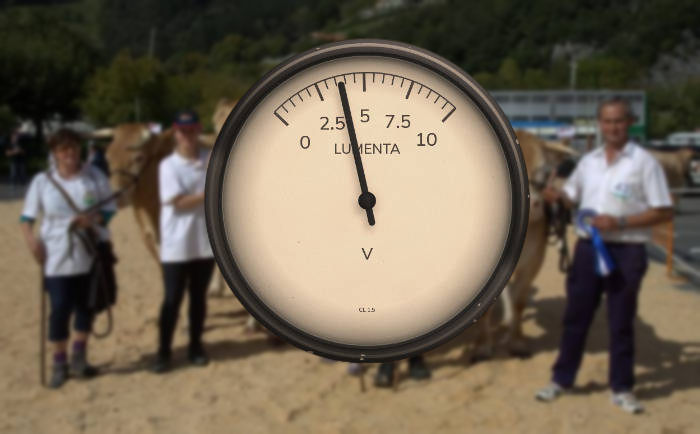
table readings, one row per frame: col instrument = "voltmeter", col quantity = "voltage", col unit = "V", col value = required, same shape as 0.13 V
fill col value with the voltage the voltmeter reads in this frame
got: 3.75 V
